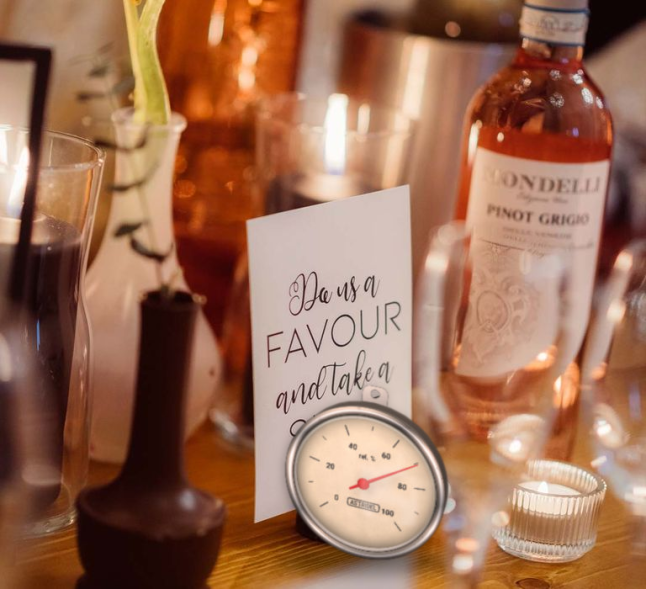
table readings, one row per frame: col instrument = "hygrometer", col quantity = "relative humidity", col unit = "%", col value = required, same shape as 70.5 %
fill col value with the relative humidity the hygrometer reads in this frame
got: 70 %
